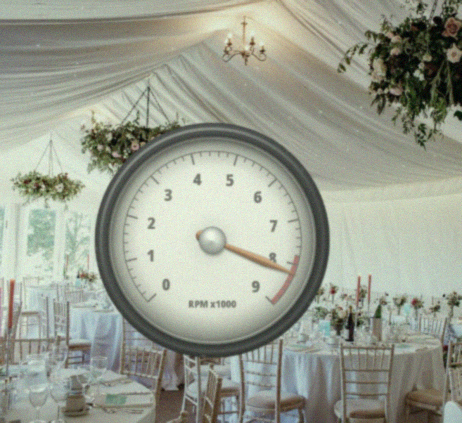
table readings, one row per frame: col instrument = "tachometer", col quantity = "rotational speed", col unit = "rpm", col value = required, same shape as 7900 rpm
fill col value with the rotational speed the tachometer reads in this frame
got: 8200 rpm
